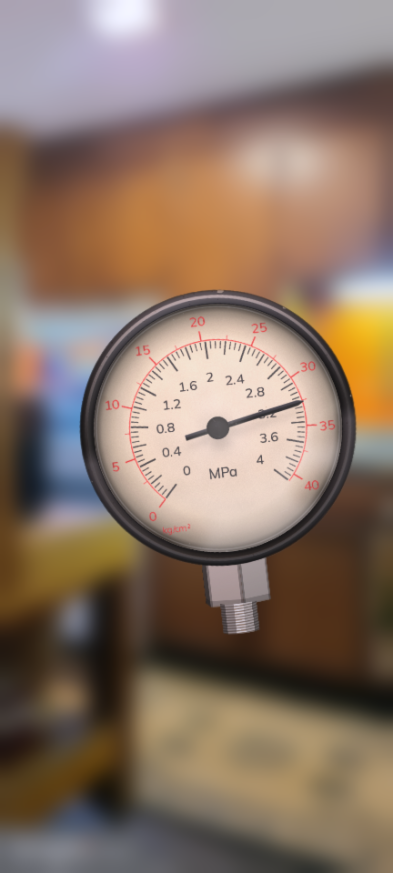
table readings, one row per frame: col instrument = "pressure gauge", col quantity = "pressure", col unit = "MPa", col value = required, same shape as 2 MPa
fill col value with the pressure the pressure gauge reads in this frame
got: 3.2 MPa
